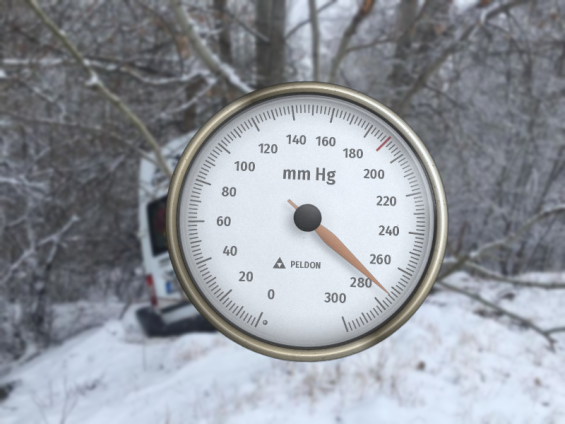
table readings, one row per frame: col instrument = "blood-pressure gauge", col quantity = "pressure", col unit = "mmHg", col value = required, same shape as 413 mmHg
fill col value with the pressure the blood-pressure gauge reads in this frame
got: 274 mmHg
